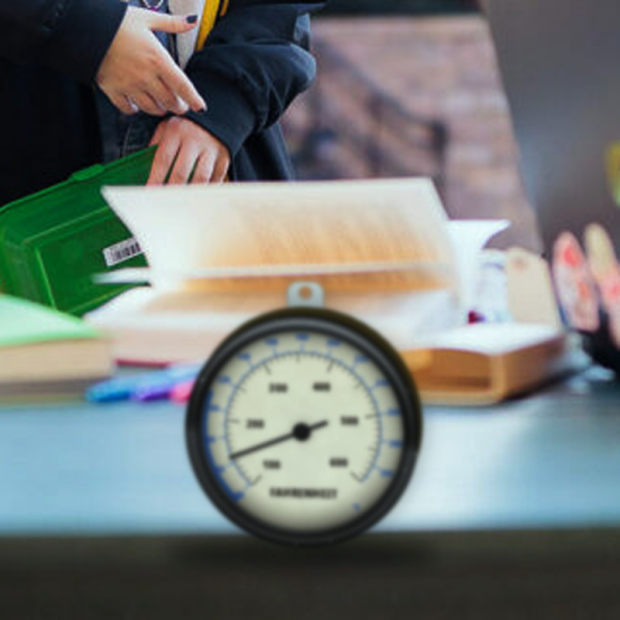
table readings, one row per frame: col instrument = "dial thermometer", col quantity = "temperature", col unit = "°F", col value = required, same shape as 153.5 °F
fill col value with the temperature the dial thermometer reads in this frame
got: 150 °F
